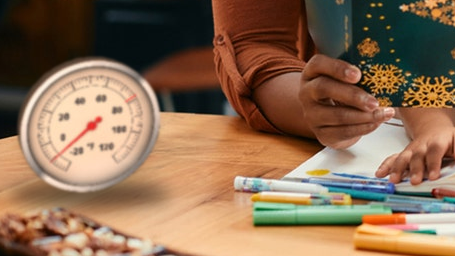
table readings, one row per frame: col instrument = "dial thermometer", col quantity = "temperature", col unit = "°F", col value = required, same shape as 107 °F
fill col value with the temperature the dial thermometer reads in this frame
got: -10 °F
